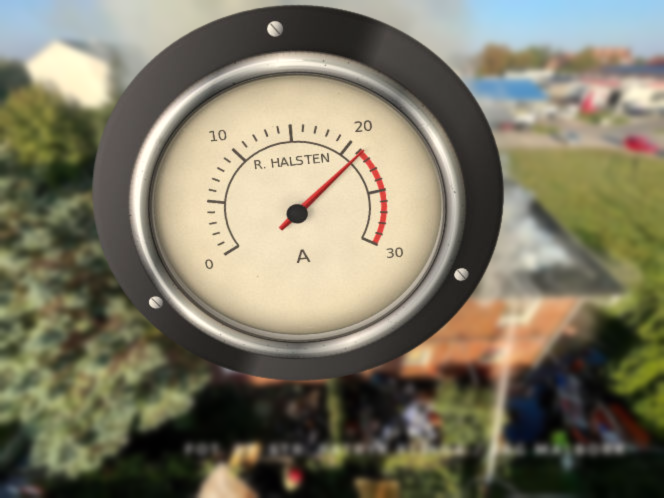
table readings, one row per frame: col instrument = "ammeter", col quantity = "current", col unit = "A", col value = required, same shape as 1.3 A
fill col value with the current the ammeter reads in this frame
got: 21 A
